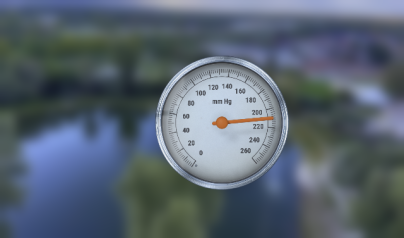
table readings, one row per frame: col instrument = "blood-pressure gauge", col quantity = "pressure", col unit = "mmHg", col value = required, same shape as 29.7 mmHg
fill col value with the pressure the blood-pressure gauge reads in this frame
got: 210 mmHg
